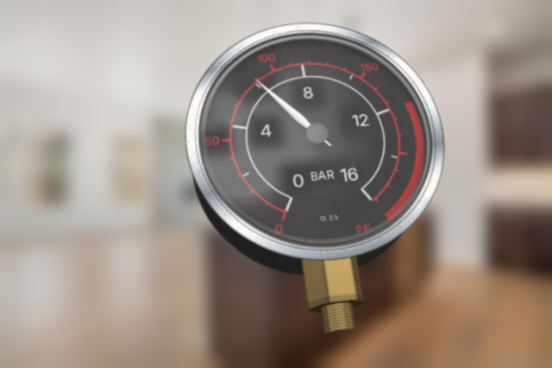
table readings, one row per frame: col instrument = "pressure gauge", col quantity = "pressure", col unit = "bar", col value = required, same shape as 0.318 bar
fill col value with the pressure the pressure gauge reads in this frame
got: 6 bar
